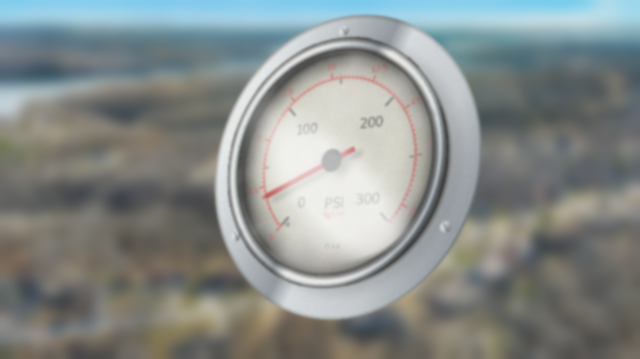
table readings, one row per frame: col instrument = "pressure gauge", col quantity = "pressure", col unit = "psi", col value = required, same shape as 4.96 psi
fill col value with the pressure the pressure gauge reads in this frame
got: 25 psi
